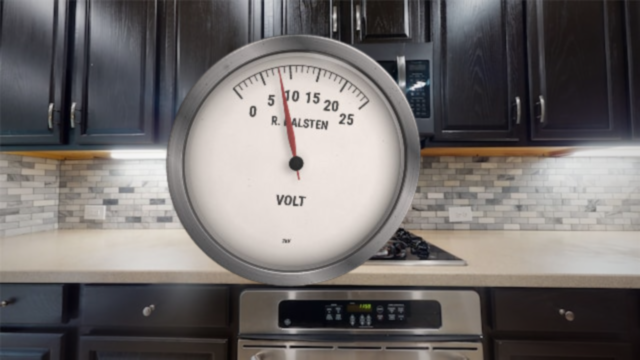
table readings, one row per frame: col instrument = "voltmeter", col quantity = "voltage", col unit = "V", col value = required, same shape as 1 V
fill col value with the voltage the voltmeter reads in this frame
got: 8 V
